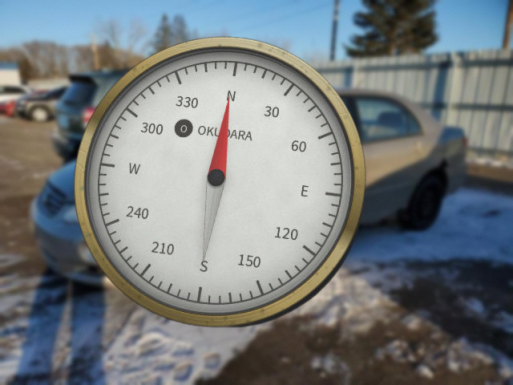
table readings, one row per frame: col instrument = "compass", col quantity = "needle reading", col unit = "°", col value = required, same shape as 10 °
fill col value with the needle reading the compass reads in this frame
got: 0 °
